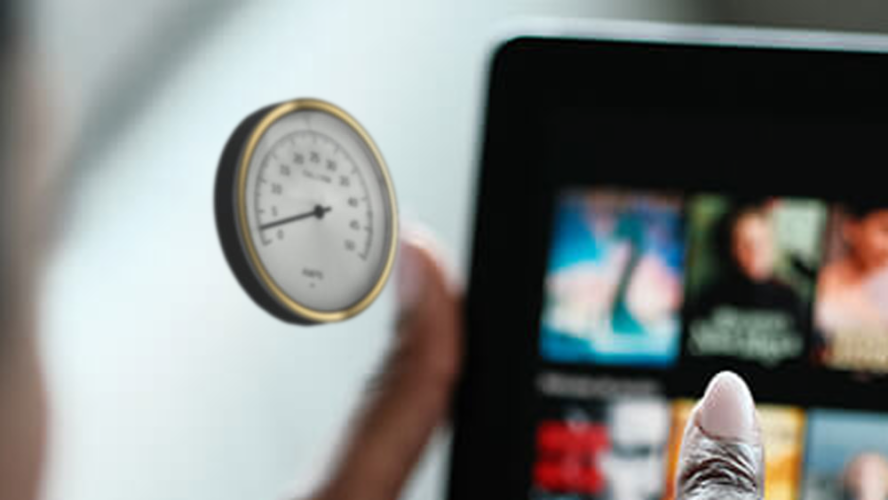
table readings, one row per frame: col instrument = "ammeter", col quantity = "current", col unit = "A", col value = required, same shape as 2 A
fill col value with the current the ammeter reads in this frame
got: 2.5 A
